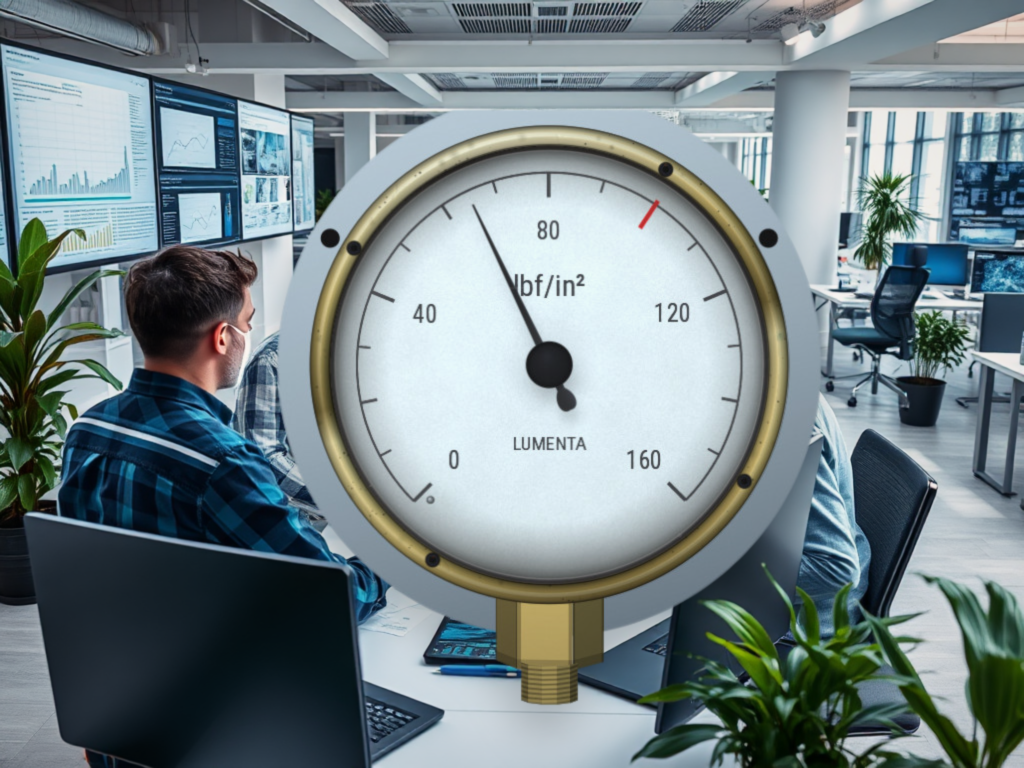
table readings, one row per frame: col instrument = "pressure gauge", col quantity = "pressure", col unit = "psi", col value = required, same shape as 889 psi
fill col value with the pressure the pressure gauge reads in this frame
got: 65 psi
